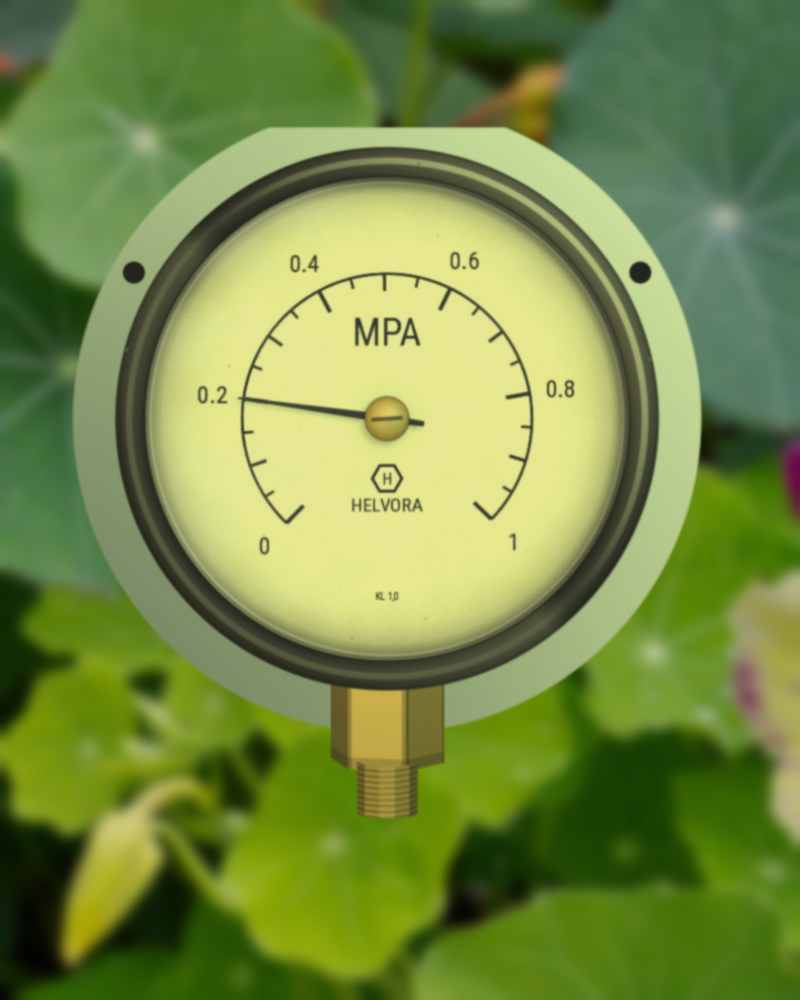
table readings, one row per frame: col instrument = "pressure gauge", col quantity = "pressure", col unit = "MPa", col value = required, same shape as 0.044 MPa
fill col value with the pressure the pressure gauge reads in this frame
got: 0.2 MPa
